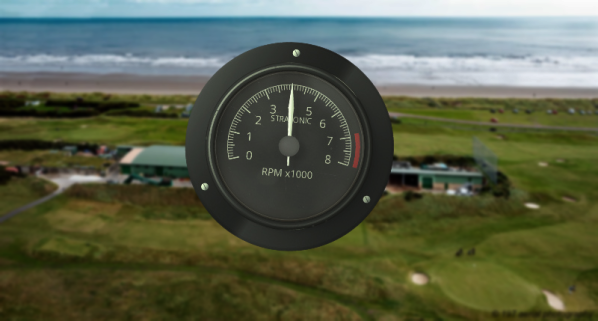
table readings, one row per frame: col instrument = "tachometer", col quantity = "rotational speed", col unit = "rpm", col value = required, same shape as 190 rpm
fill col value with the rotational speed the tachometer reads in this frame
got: 4000 rpm
